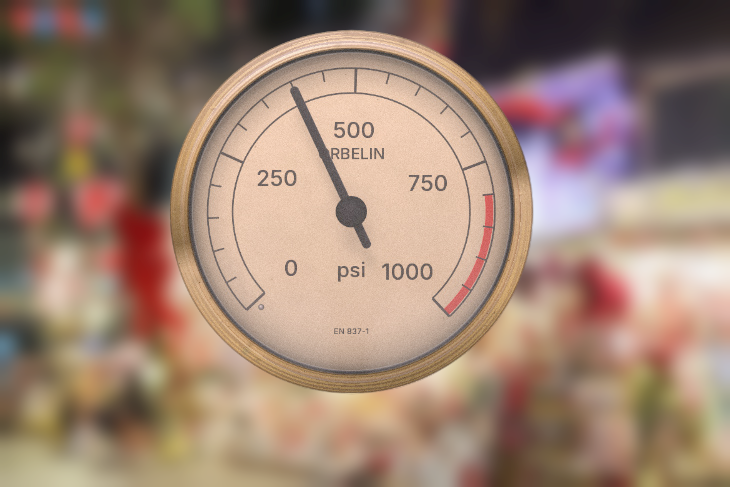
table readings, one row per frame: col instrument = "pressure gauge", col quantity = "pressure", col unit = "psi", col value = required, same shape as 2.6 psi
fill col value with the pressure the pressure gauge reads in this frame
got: 400 psi
